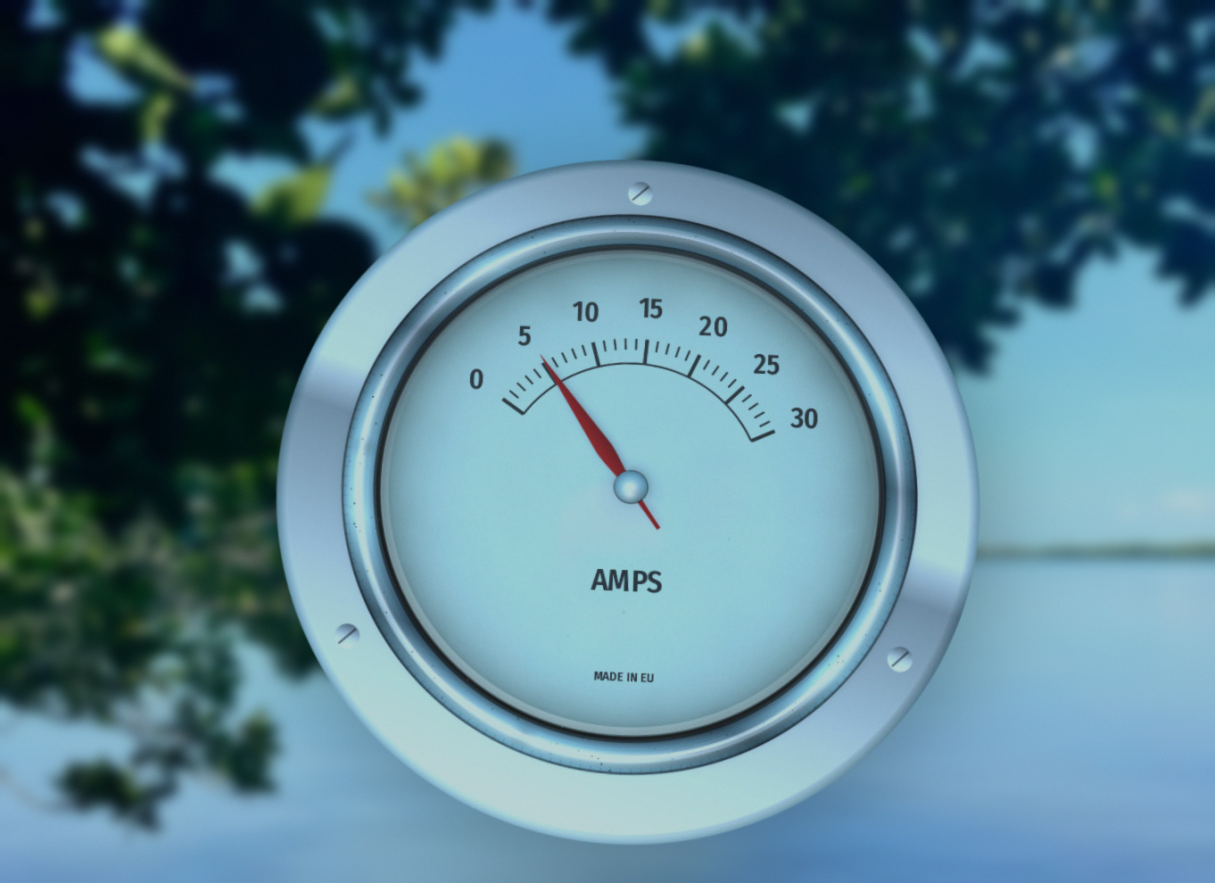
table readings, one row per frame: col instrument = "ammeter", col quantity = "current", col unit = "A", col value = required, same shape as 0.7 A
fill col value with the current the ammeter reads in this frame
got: 5 A
